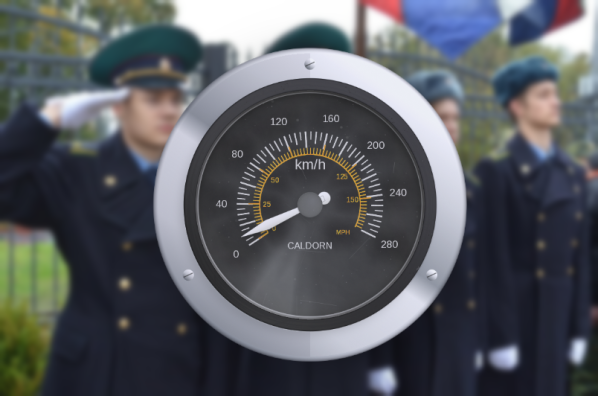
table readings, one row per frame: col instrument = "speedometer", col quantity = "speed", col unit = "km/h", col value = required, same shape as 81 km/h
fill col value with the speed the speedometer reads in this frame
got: 10 km/h
